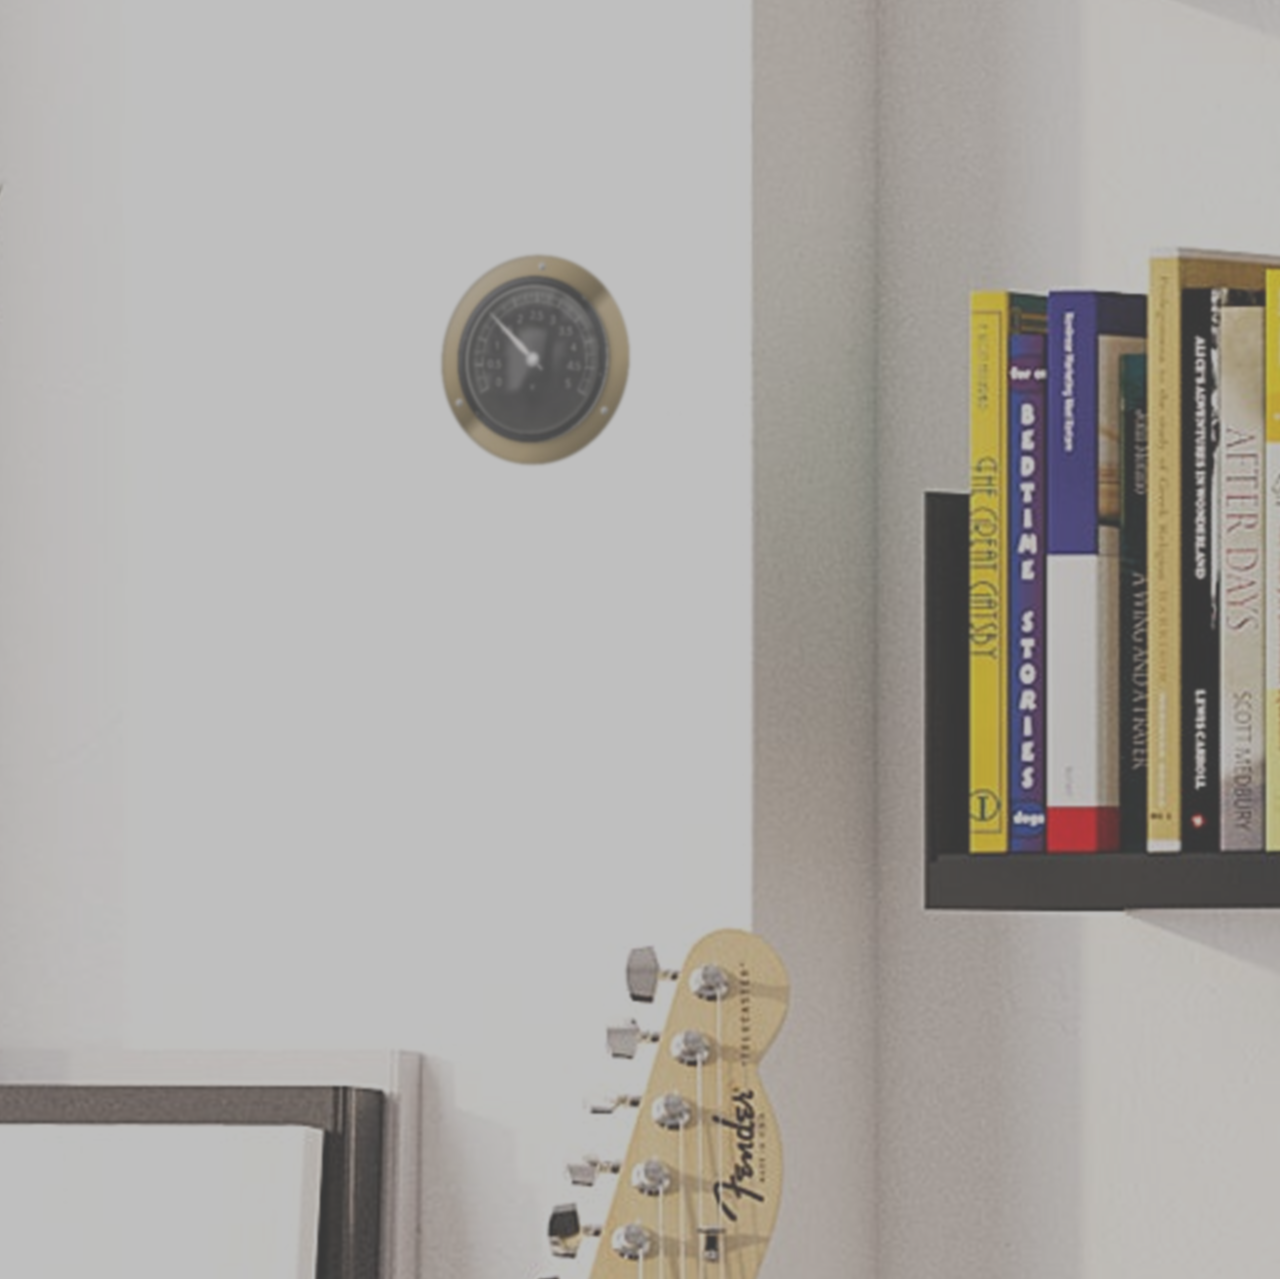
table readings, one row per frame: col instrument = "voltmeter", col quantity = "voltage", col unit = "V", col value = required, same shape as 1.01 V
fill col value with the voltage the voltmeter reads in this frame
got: 1.5 V
